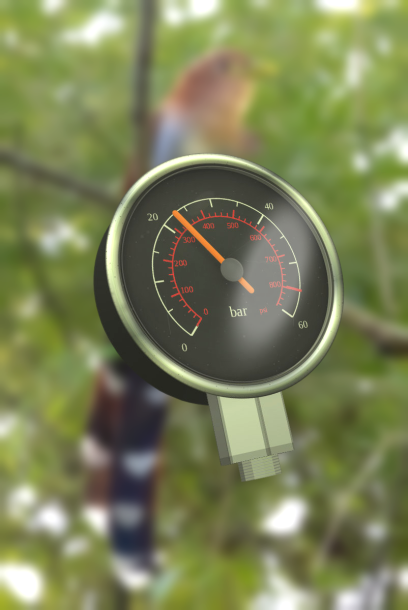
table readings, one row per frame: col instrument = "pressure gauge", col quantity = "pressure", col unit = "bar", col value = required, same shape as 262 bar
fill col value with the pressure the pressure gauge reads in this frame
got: 22.5 bar
